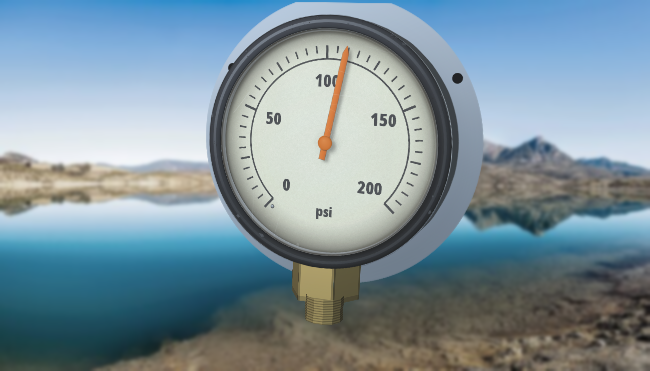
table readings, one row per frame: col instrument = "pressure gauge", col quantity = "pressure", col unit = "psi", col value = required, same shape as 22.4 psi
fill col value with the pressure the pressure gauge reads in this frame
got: 110 psi
